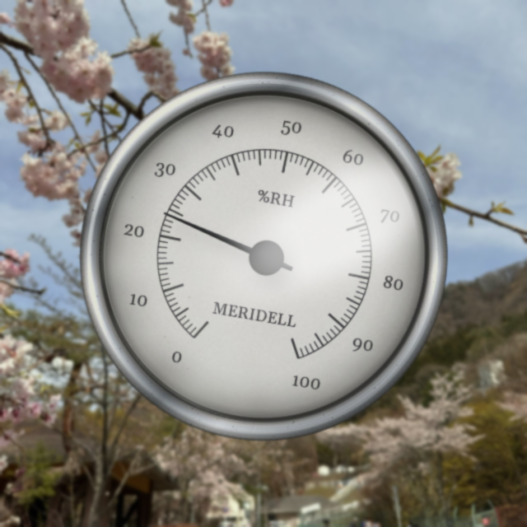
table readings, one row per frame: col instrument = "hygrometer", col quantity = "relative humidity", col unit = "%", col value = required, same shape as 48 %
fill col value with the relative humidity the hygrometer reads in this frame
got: 24 %
